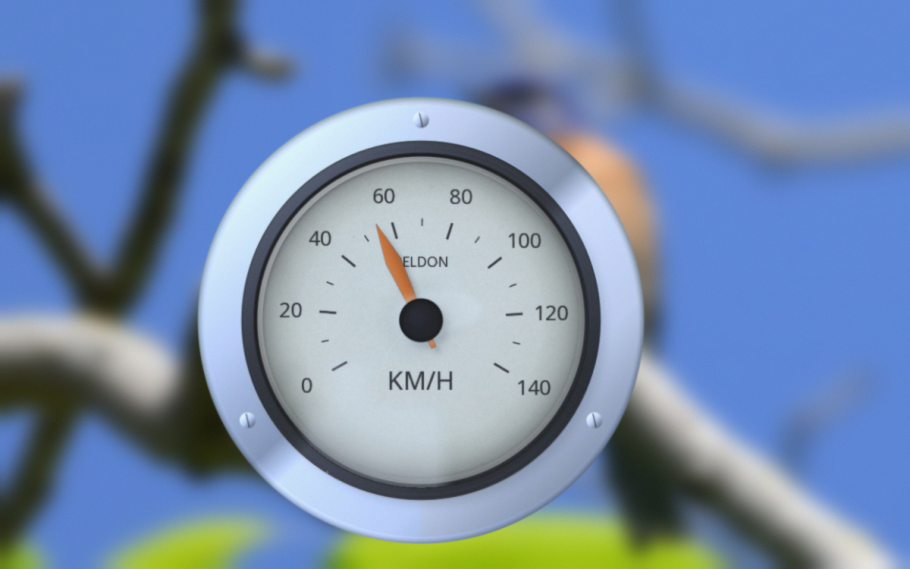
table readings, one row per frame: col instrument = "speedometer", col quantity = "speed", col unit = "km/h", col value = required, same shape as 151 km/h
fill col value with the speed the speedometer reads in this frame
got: 55 km/h
